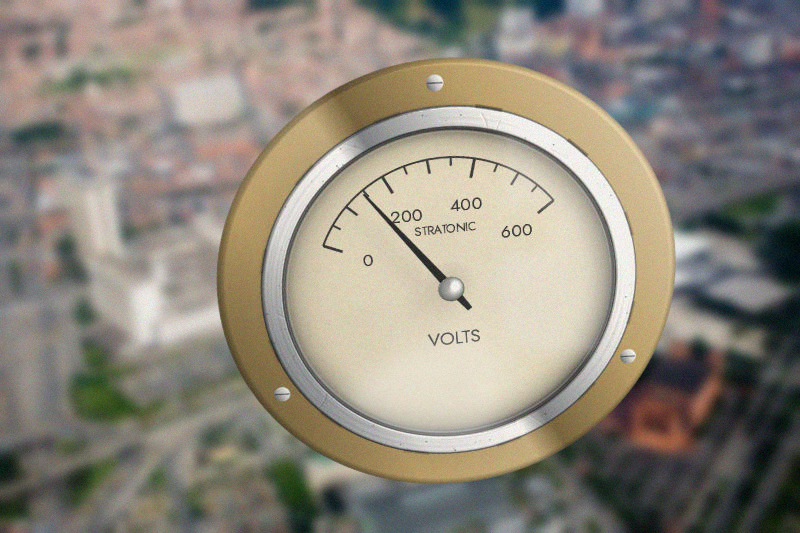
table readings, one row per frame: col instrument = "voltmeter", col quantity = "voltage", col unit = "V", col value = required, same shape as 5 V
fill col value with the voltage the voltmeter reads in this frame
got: 150 V
